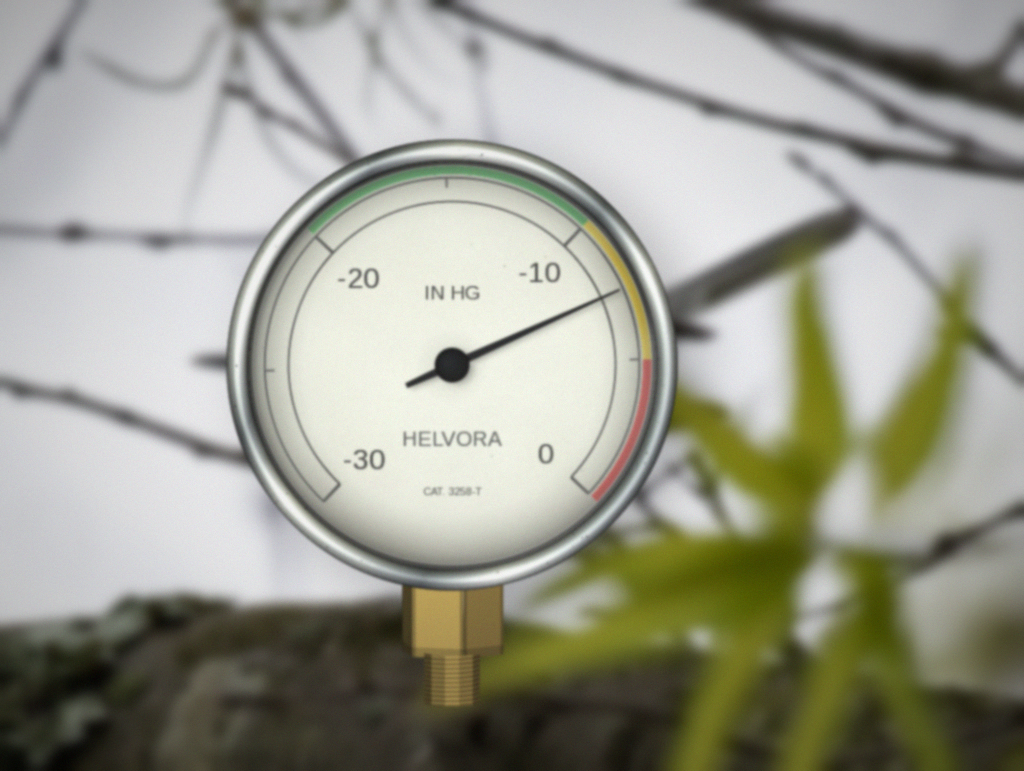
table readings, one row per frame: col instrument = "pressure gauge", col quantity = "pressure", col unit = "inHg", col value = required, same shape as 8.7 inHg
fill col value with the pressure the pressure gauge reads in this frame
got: -7.5 inHg
